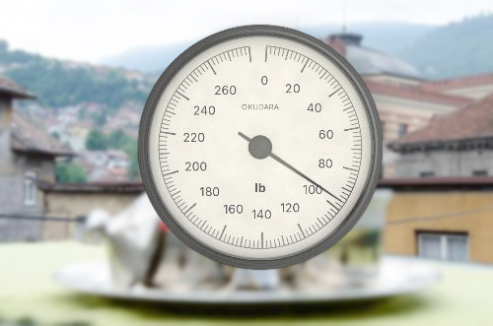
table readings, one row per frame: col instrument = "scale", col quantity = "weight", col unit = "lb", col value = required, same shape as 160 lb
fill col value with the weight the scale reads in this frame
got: 96 lb
